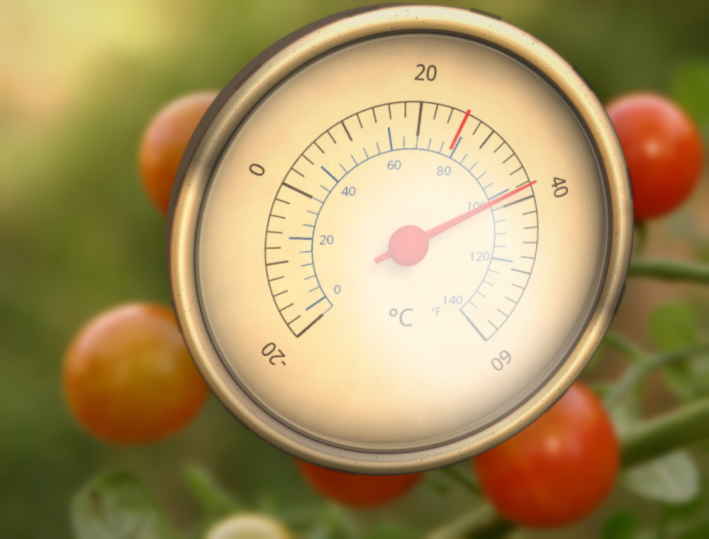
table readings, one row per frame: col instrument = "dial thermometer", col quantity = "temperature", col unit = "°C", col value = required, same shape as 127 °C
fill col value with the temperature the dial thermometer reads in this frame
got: 38 °C
